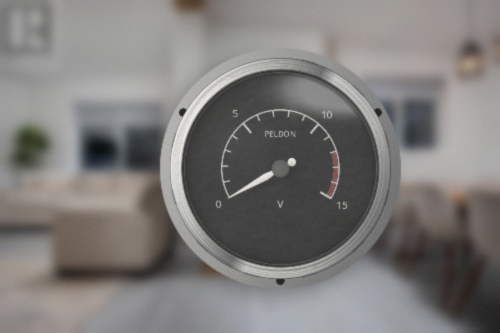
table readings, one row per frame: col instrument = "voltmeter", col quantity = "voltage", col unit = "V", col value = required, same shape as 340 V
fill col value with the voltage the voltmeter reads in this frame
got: 0 V
